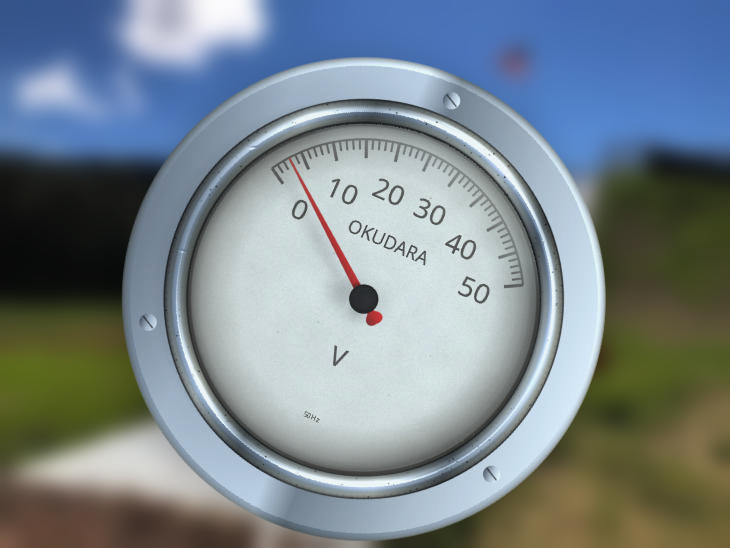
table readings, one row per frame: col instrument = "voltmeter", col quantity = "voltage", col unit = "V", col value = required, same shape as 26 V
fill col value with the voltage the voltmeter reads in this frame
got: 3 V
